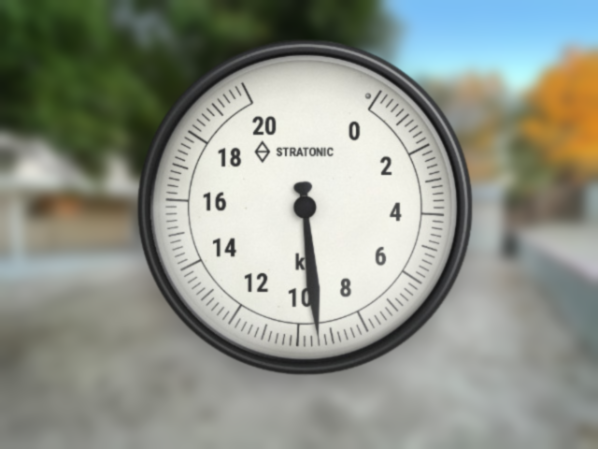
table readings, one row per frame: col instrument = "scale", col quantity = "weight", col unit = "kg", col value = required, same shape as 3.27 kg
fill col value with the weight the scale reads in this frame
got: 9.4 kg
